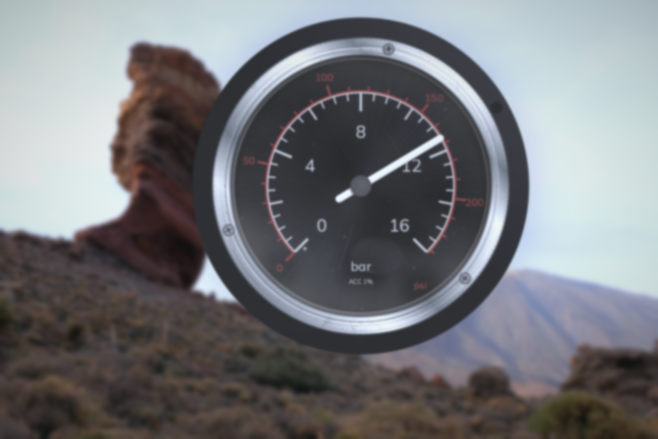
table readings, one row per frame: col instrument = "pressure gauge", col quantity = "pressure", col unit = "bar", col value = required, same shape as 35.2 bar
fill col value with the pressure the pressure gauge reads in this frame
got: 11.5 bar
